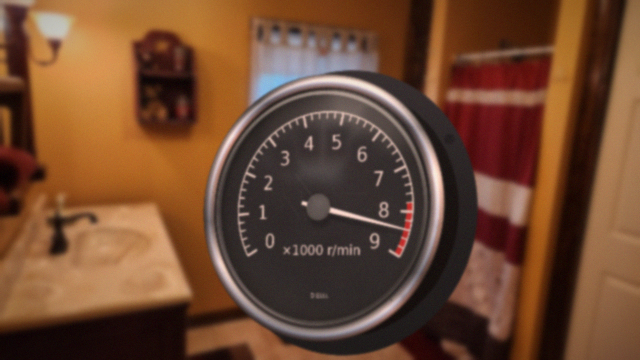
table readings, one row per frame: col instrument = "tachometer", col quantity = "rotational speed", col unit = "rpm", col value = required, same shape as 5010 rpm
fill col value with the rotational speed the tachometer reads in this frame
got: 8400 rpm
